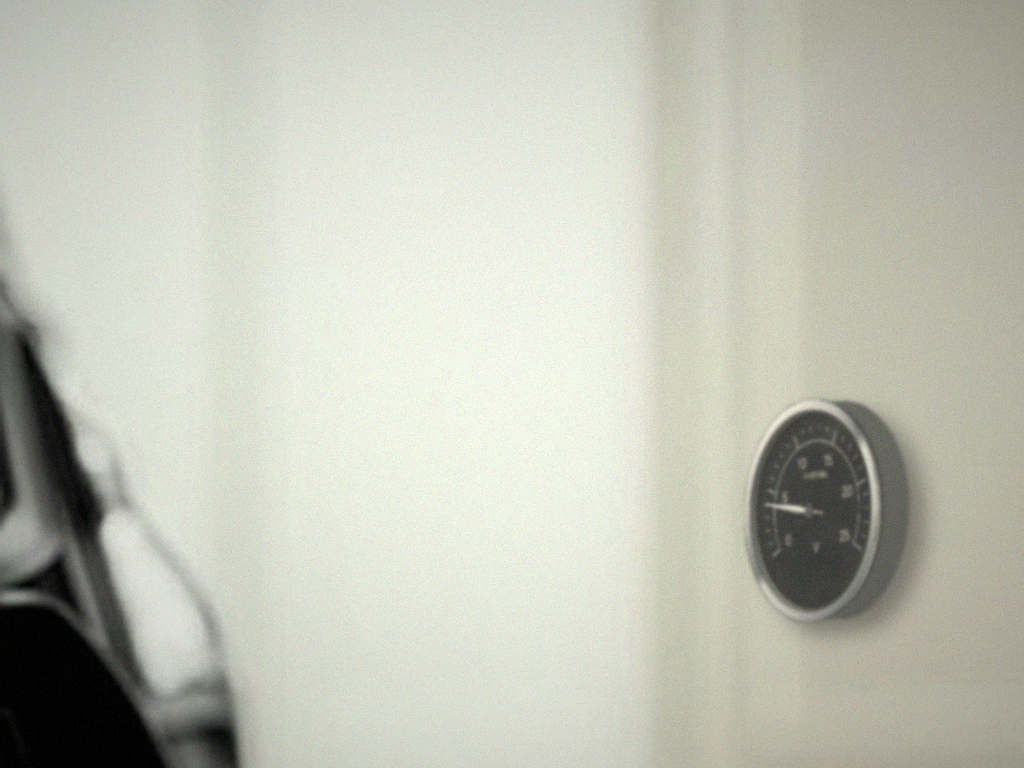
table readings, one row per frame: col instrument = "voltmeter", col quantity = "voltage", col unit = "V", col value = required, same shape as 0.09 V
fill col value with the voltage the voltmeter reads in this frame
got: 4 V
